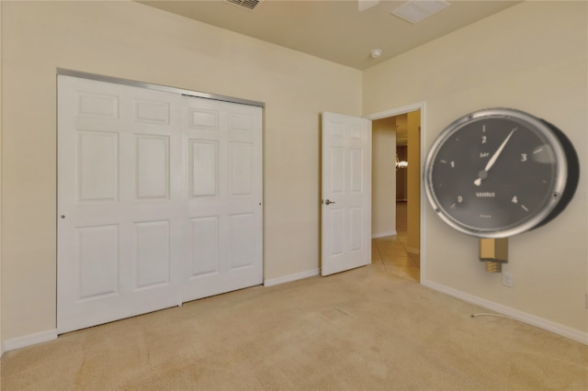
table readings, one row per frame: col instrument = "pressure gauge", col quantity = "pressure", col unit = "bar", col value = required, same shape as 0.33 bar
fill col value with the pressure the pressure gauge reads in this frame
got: 2.5 bar
